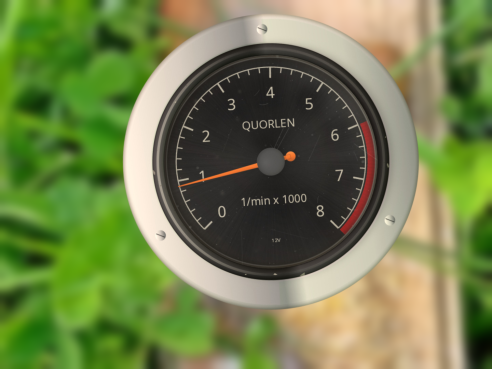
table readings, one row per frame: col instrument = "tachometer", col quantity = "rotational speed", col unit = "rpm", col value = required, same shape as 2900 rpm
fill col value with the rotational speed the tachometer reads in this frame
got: 900 rpm
